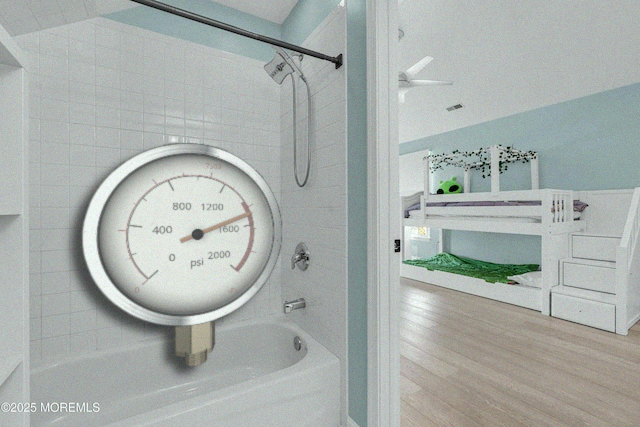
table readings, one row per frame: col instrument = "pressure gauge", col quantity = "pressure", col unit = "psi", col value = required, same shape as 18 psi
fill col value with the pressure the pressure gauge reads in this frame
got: 1500 psi
